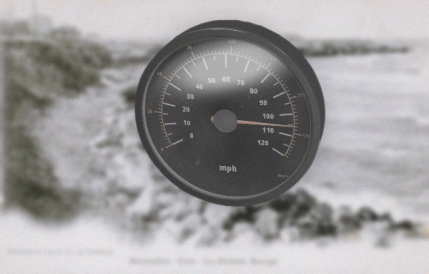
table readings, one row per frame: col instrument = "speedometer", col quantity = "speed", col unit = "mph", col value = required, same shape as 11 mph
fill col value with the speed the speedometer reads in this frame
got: 105 mph
